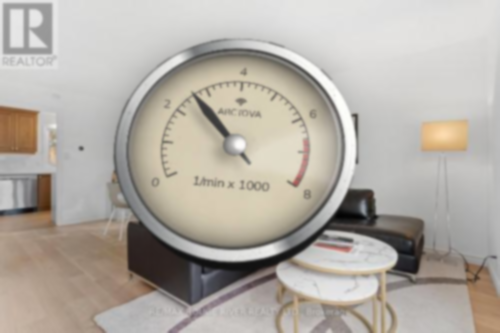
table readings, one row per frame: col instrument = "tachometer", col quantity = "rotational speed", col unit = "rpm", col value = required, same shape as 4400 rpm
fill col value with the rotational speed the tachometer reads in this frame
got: 2600 rpm
